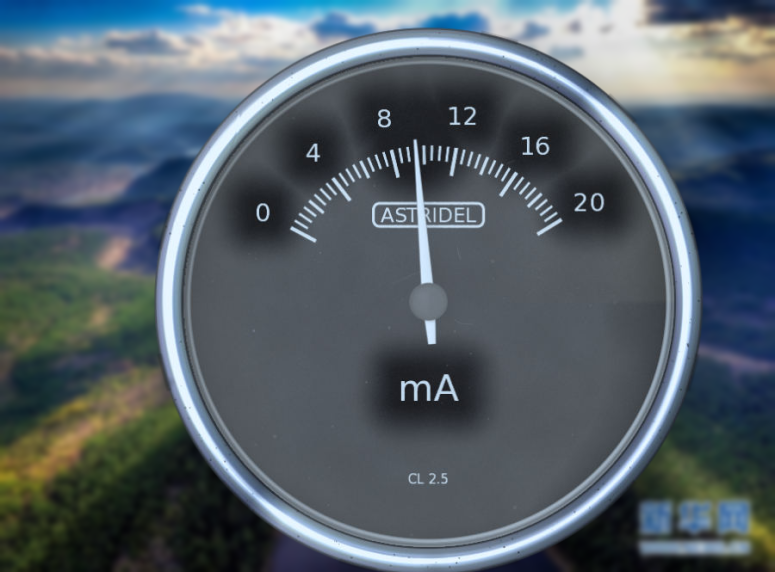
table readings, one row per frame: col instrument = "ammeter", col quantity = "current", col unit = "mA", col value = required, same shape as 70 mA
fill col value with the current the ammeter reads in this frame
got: 9.5 mA
